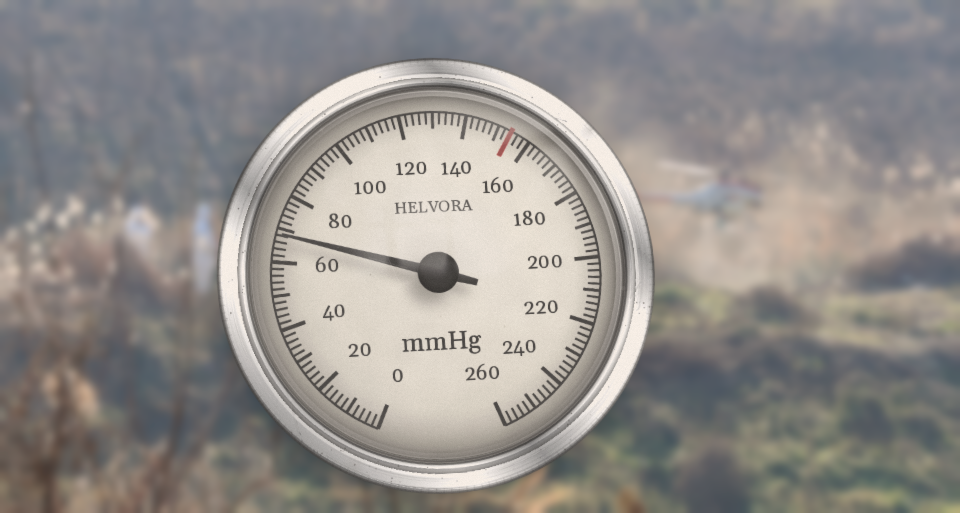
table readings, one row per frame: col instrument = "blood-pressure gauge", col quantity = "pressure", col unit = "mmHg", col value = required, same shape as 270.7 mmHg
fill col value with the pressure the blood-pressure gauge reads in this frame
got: 68 mmHg
